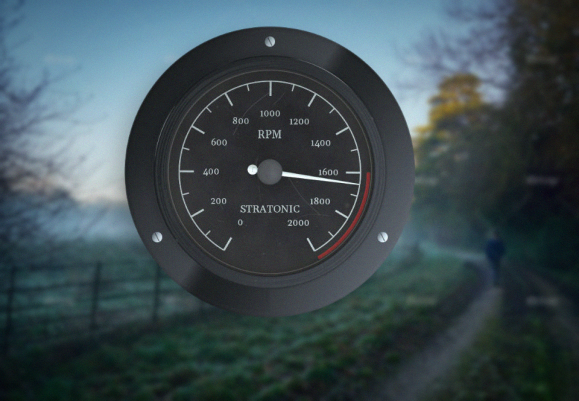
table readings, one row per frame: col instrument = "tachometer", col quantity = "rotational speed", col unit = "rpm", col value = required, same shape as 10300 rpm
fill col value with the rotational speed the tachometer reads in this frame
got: 1650 rpm
